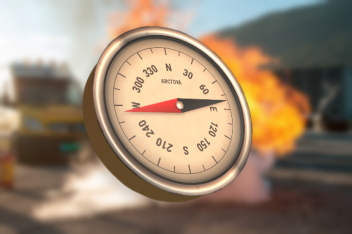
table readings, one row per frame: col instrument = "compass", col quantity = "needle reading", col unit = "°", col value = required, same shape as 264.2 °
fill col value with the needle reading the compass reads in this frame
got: 262.5 °
